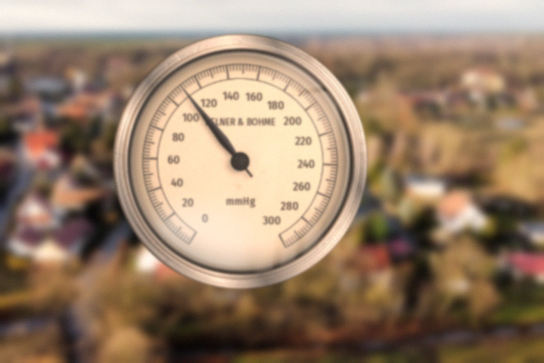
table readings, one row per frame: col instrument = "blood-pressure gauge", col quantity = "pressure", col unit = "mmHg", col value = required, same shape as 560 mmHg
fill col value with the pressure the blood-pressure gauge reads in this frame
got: 110 mmHg
